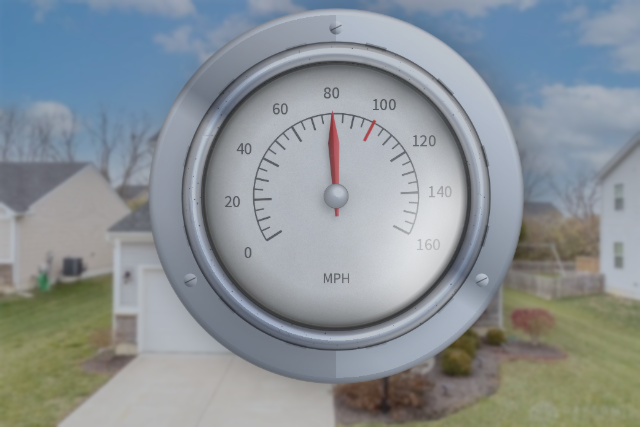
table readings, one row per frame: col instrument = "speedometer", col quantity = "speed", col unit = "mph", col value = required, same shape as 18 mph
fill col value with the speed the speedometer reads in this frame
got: 80 mph
